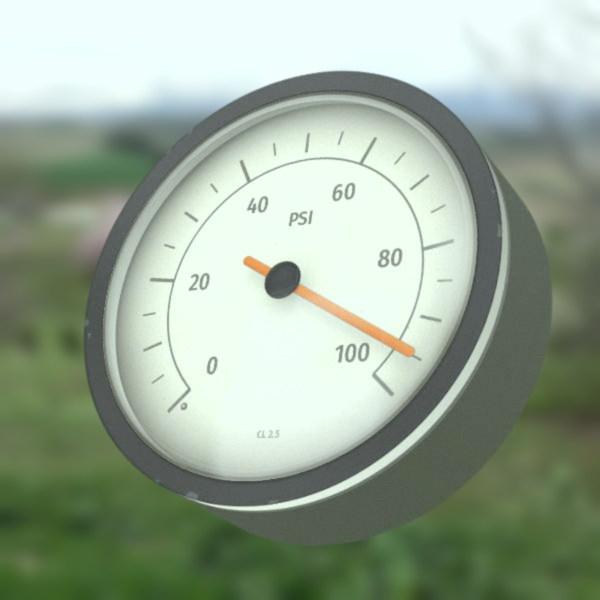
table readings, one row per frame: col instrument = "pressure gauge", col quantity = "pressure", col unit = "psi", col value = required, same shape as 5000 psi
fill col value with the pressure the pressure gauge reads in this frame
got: 95 psi
